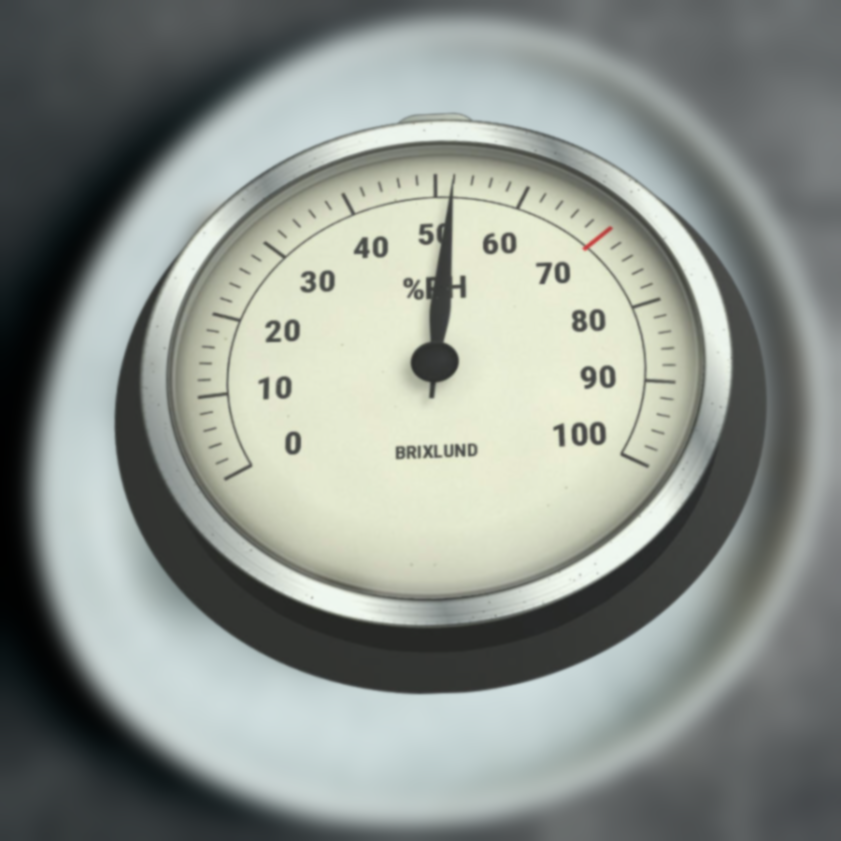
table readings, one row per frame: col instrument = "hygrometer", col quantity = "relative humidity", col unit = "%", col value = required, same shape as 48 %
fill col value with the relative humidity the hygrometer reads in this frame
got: 52 %
